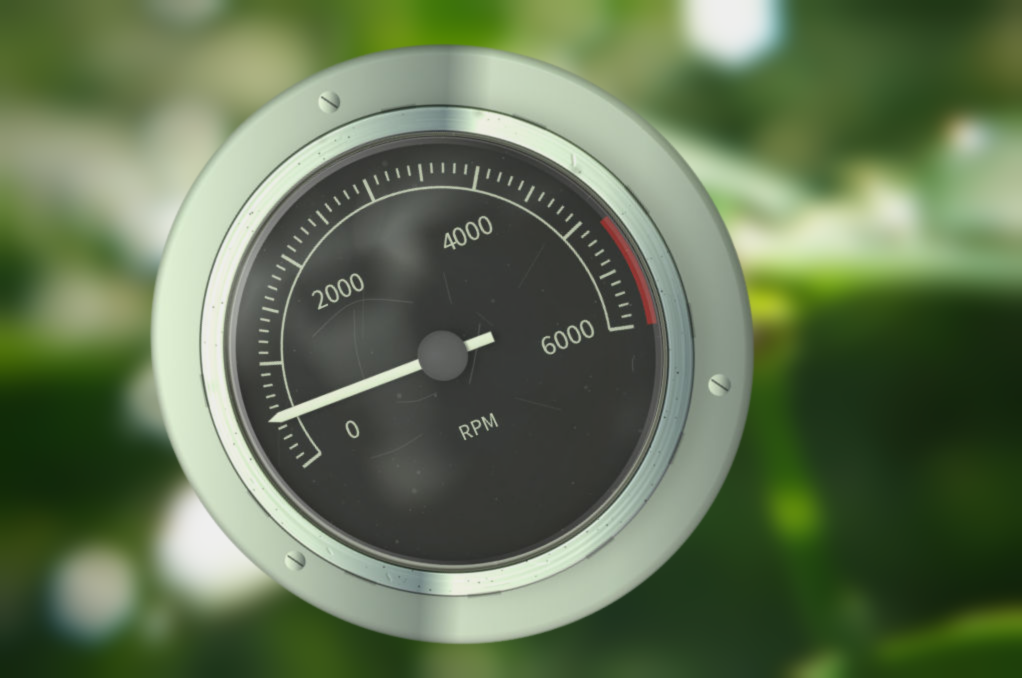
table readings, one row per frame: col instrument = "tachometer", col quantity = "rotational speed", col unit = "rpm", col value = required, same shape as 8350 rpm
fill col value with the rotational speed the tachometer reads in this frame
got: 500 rpm
